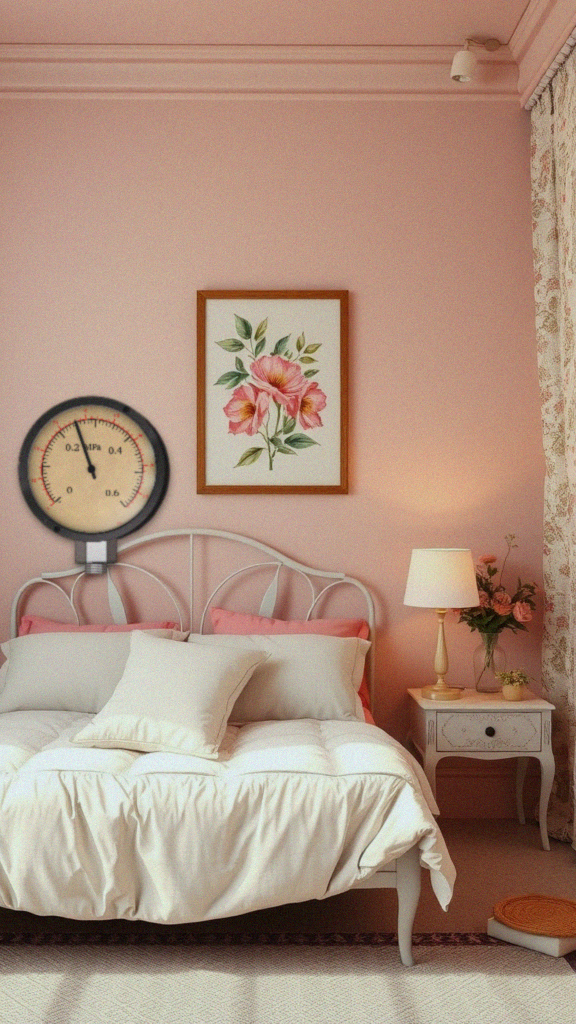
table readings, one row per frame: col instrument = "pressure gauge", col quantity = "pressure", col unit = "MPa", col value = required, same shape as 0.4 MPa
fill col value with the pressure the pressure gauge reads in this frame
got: 0.25 MPa
